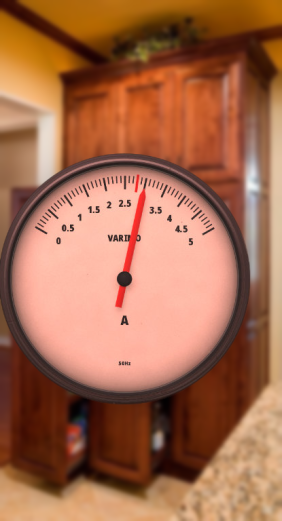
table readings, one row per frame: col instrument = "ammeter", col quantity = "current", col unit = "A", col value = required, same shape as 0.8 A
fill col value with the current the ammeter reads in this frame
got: 3 A
